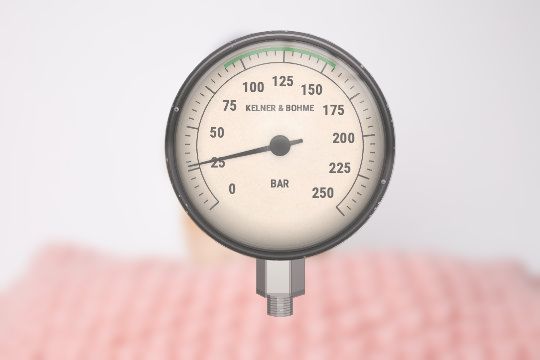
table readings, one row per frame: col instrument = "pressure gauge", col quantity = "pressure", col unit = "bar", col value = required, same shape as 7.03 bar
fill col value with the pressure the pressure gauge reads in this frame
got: 27.5 bar
